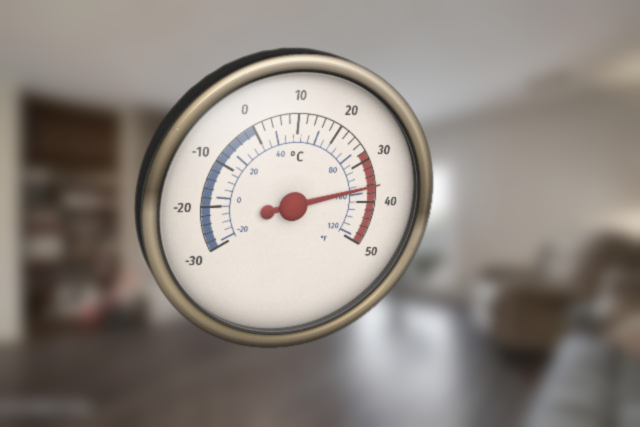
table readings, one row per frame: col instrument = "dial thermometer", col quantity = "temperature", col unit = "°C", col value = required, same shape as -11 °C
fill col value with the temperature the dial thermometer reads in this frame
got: 36 °C
